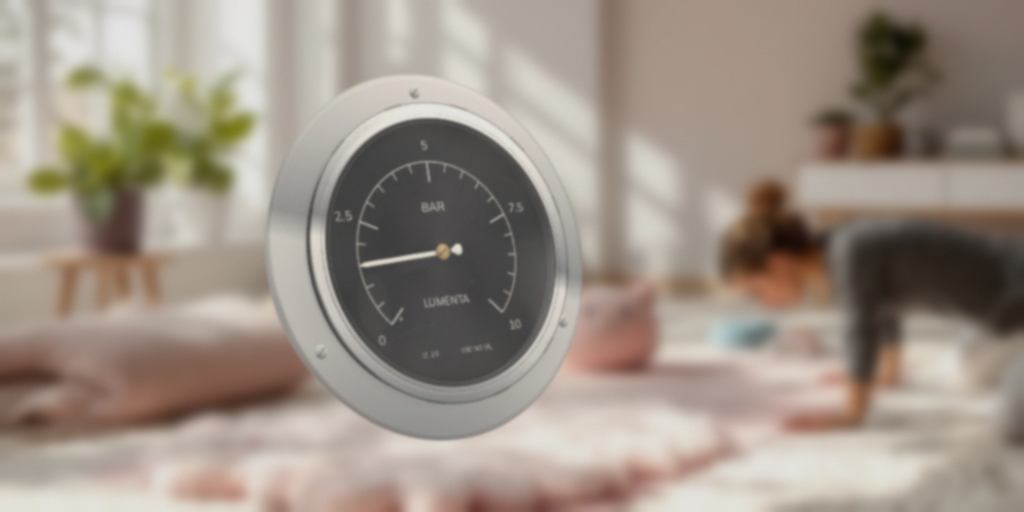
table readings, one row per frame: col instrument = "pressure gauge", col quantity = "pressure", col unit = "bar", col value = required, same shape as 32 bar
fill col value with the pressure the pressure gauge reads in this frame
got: 1.5 bar
